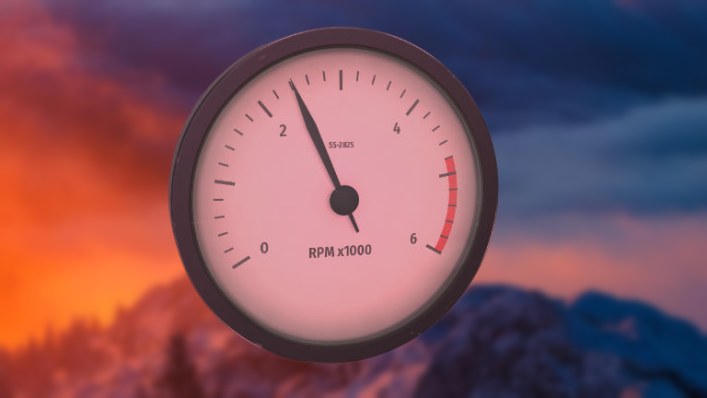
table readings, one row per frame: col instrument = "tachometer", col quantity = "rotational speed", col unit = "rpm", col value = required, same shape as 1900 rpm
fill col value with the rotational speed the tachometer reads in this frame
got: 2400 rpm
